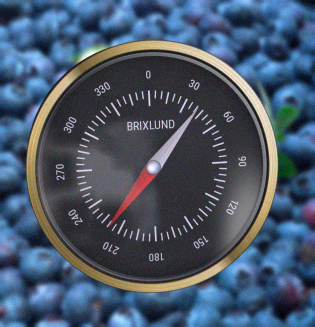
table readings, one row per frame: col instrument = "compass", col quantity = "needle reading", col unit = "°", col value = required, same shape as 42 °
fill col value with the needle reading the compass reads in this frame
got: 220 °
